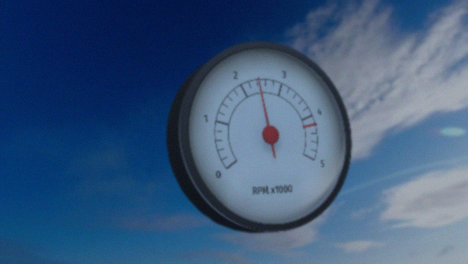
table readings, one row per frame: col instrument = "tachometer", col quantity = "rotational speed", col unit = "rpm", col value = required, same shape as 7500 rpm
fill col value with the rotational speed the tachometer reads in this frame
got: 2400 rpm
